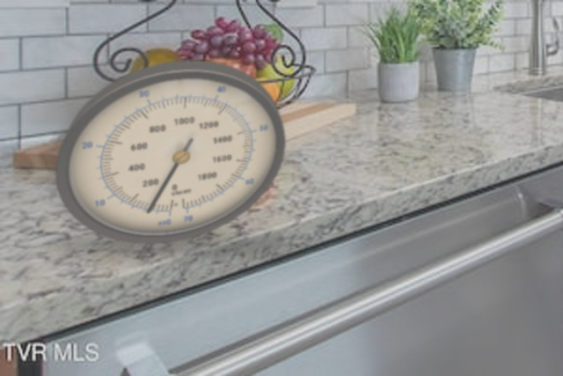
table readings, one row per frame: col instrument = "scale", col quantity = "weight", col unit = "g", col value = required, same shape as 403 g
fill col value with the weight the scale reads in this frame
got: 100 g
